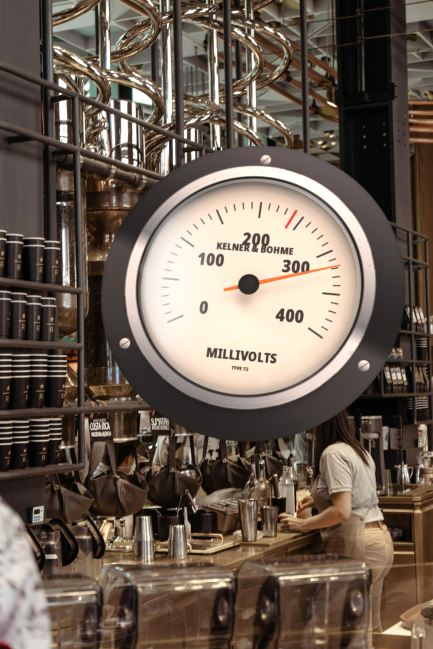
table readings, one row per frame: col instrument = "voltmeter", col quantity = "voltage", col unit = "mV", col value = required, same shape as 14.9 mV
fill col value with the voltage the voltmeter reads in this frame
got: 320 mV
